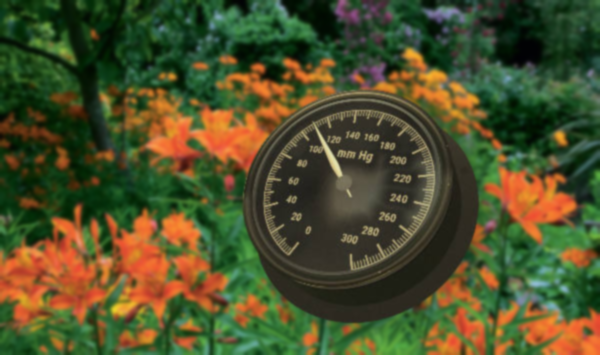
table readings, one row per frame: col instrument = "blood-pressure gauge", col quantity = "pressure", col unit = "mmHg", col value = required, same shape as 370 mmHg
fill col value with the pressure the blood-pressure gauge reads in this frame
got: 110 mmHg
